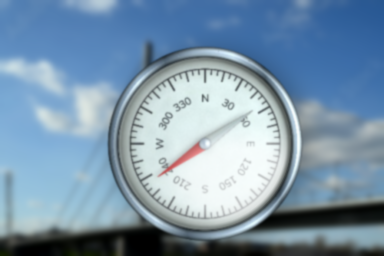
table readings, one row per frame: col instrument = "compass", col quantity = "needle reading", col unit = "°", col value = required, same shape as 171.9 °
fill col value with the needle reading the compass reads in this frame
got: 235 °
